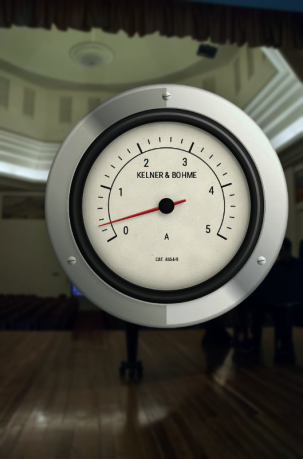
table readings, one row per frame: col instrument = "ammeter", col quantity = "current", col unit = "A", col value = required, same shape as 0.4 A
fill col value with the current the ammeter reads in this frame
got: 0.3 A
